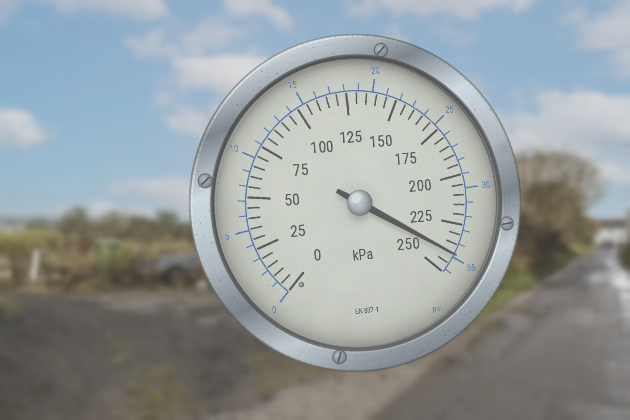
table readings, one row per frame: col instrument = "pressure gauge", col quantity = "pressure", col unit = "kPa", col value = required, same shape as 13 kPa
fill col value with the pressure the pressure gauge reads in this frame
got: 240 kPa
